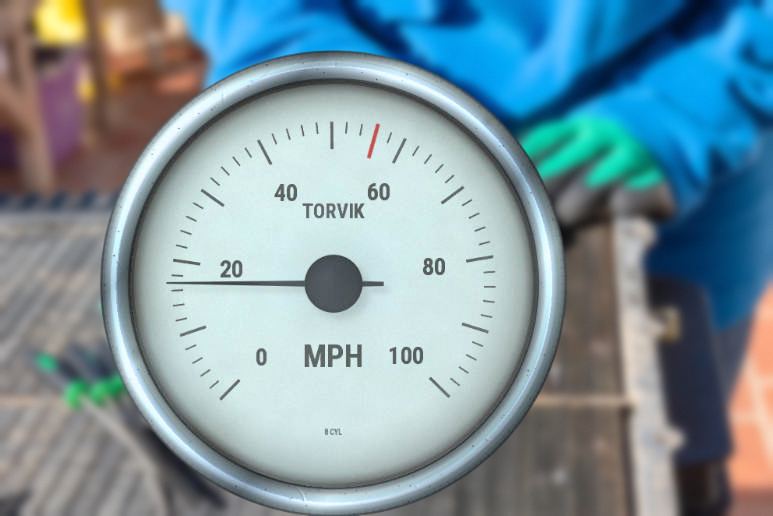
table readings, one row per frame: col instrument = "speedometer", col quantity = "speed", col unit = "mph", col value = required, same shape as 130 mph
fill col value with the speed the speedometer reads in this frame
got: 17 mph
